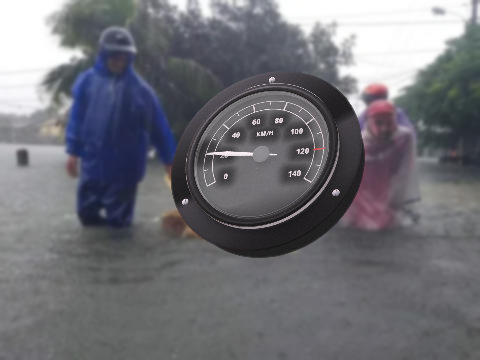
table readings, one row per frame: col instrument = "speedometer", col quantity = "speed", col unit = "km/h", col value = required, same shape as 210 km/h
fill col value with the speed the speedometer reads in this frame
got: 20 km/h
